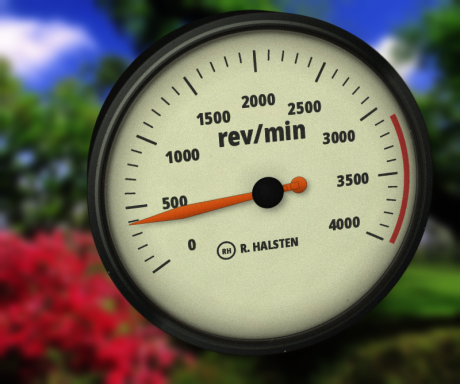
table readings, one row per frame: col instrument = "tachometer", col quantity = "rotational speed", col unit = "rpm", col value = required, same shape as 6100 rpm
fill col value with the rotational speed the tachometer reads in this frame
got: 400 rpm
